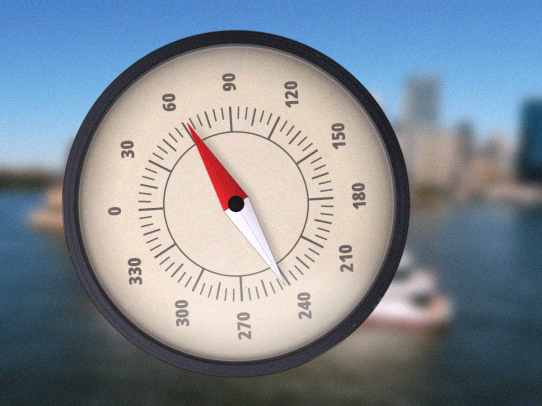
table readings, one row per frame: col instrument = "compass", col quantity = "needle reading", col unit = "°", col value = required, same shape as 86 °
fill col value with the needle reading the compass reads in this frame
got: 62.5 °
